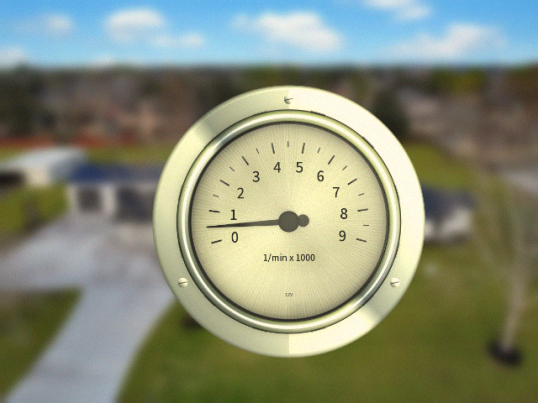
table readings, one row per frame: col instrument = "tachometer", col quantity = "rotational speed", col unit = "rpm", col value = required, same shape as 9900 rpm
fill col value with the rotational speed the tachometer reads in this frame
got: 500 rpm
